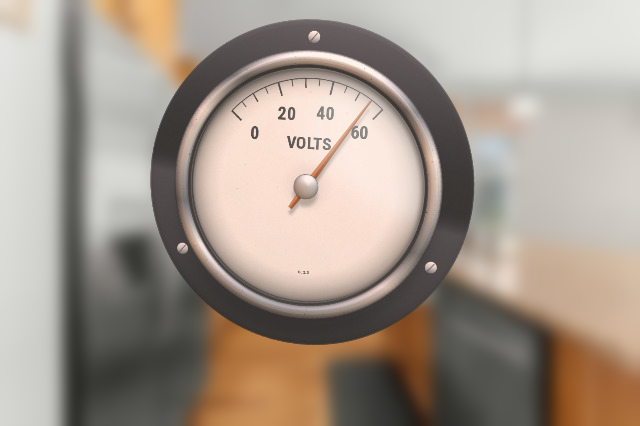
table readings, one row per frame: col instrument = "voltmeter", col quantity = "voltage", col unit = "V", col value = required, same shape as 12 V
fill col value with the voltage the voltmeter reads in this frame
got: 55 V
